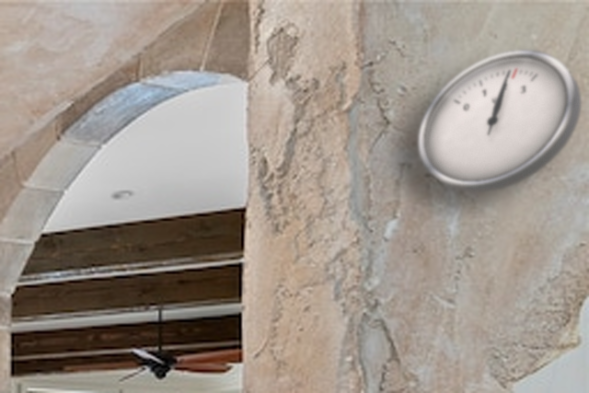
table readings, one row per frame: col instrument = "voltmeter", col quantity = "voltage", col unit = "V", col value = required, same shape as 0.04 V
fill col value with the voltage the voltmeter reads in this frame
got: 2 V
